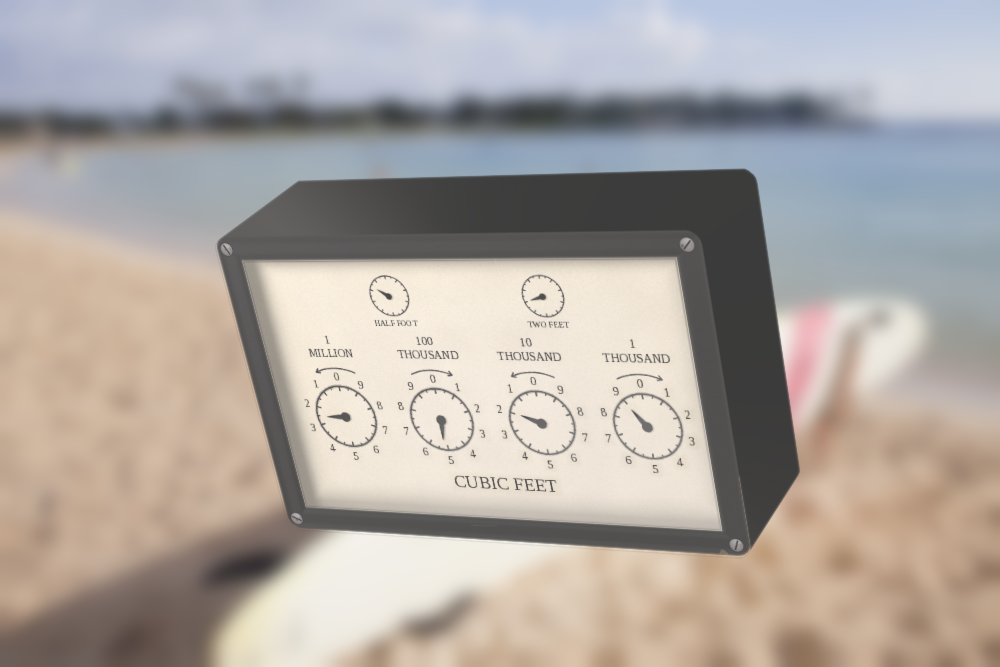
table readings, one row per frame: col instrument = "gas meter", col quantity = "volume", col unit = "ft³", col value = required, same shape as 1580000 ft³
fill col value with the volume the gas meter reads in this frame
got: 251900 ft³
